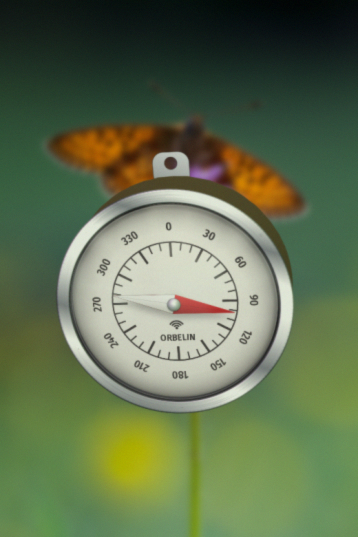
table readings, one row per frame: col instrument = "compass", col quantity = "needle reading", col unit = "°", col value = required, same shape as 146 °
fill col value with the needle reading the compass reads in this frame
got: 100 °
